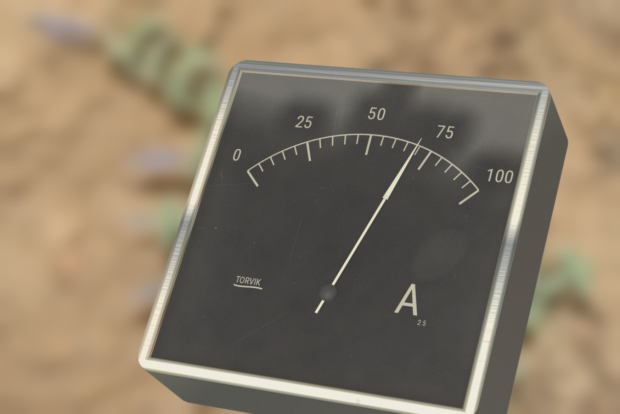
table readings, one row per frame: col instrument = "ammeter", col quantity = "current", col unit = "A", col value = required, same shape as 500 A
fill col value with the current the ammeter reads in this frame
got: 70 A
